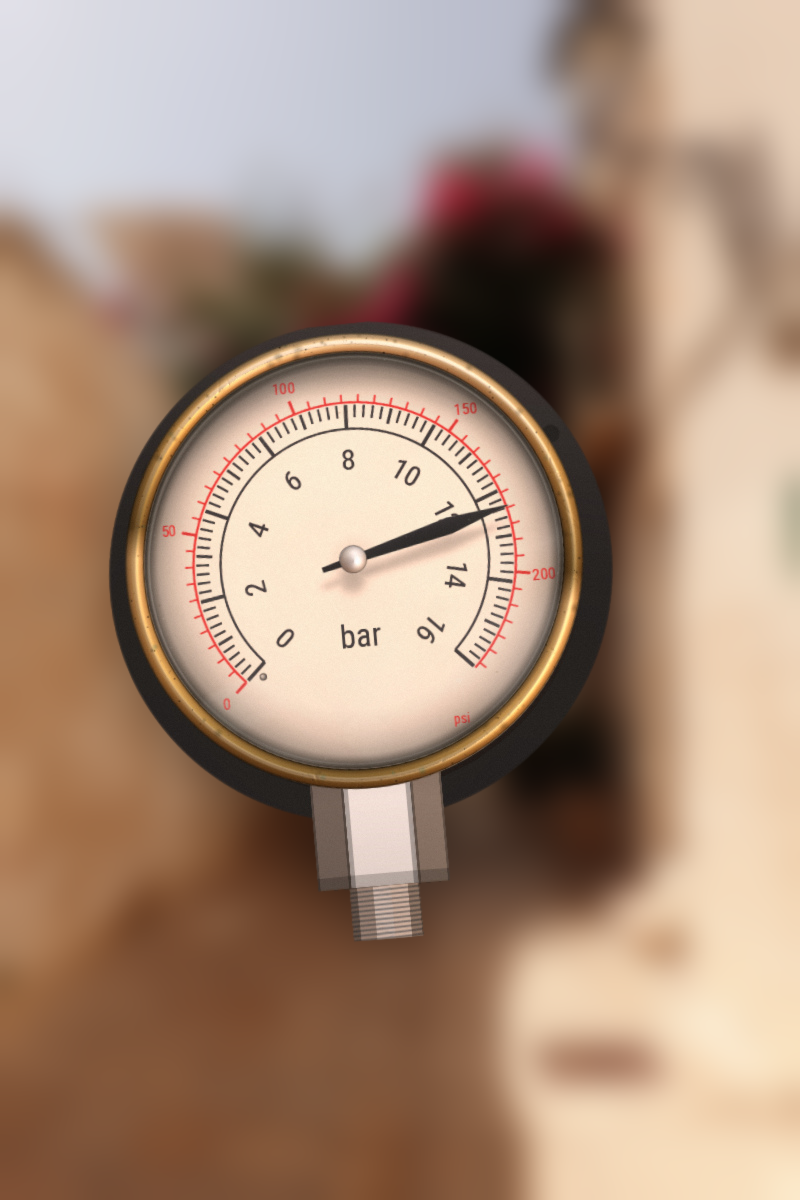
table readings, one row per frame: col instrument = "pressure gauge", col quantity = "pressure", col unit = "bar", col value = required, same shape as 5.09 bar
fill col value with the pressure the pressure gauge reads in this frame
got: 12.4 bar
